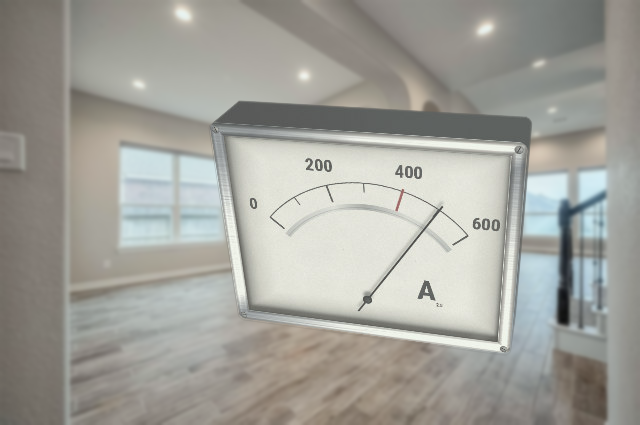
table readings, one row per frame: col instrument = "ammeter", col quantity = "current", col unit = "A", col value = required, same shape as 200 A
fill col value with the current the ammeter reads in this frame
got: 500 A
